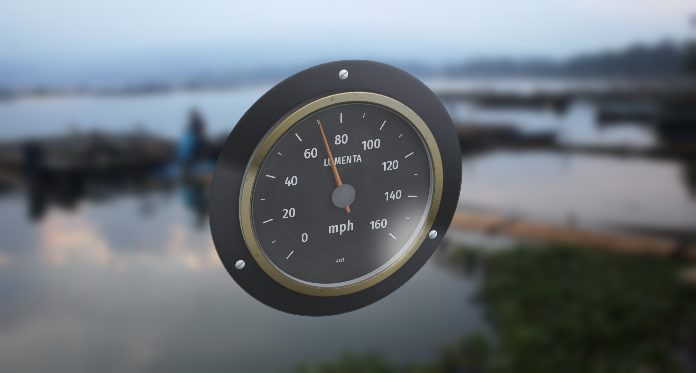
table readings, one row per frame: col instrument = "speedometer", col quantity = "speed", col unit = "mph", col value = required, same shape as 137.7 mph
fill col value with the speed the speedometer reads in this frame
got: 70 mph
